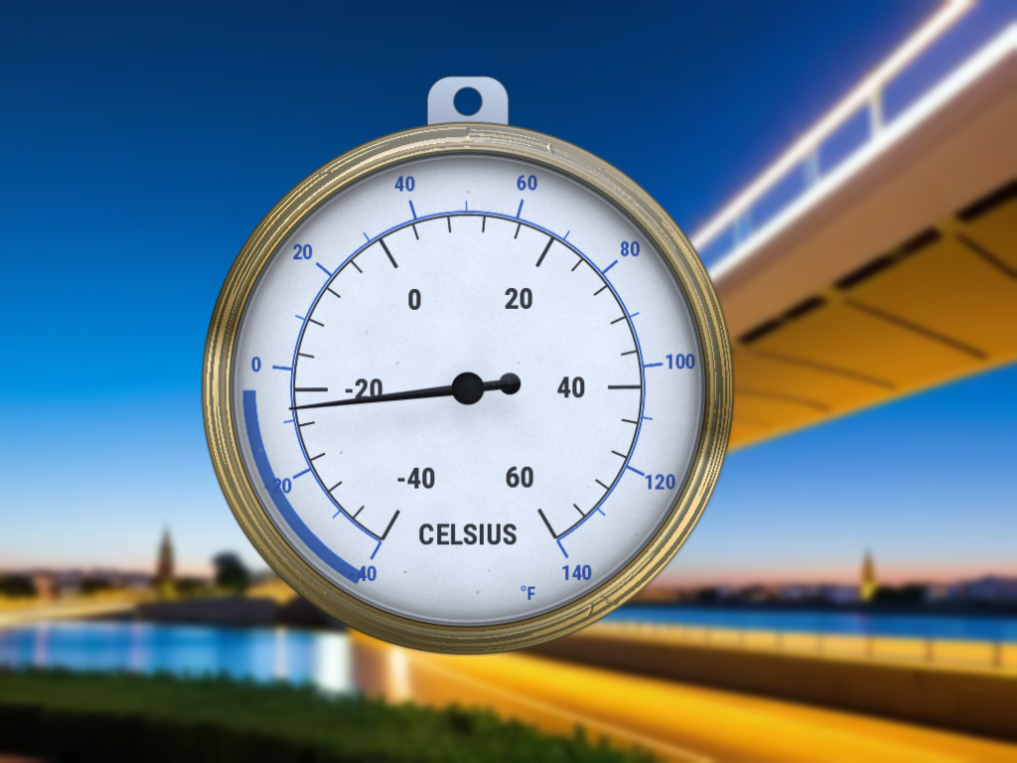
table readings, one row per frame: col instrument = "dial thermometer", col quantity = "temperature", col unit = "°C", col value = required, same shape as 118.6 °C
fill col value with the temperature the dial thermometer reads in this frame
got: -22 °C
